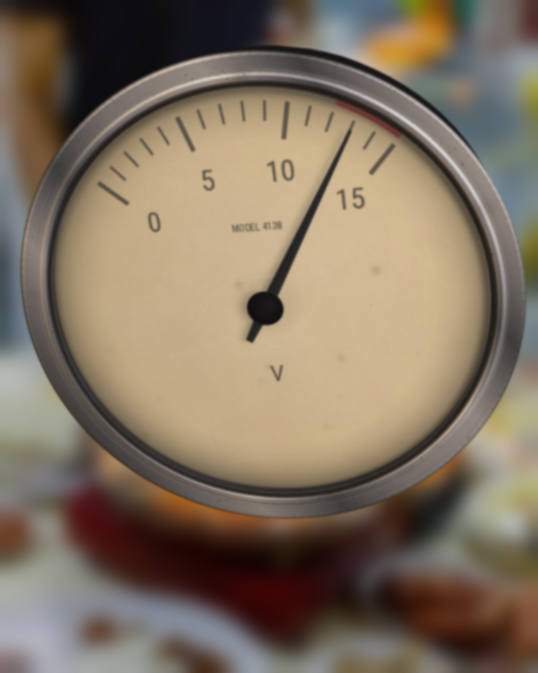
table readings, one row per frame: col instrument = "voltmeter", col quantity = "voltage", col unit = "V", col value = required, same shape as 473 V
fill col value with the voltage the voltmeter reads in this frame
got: 13 V
